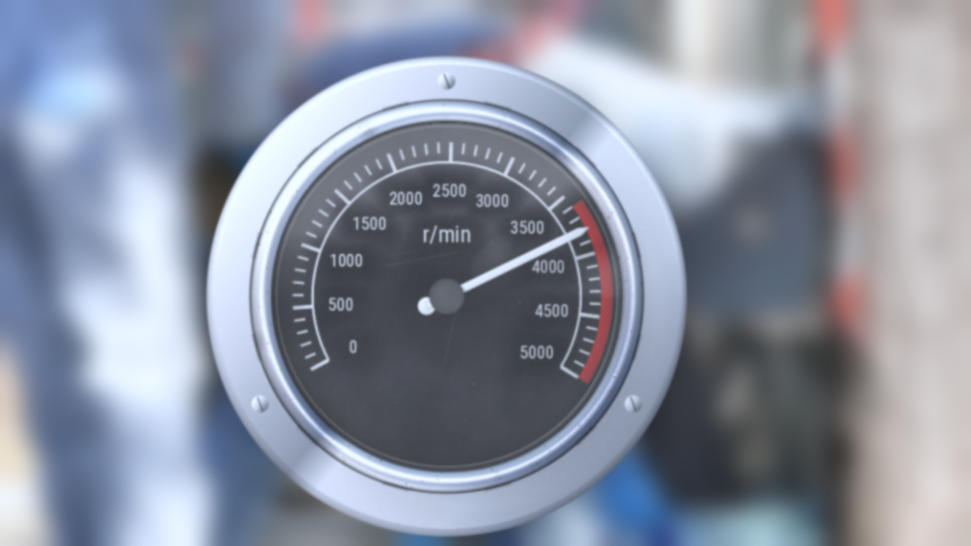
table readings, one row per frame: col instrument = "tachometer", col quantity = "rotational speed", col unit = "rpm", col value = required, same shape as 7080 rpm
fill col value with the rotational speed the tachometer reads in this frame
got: 3800 rpm
